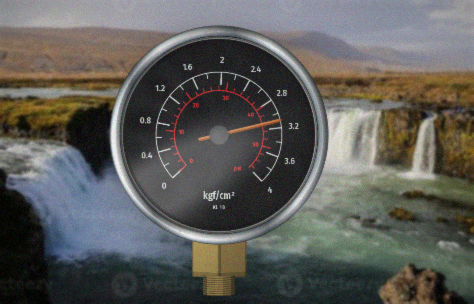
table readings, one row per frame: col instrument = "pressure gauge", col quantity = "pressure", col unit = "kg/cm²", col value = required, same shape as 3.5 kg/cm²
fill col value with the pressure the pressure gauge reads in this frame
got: 3.1 kg/cm²
